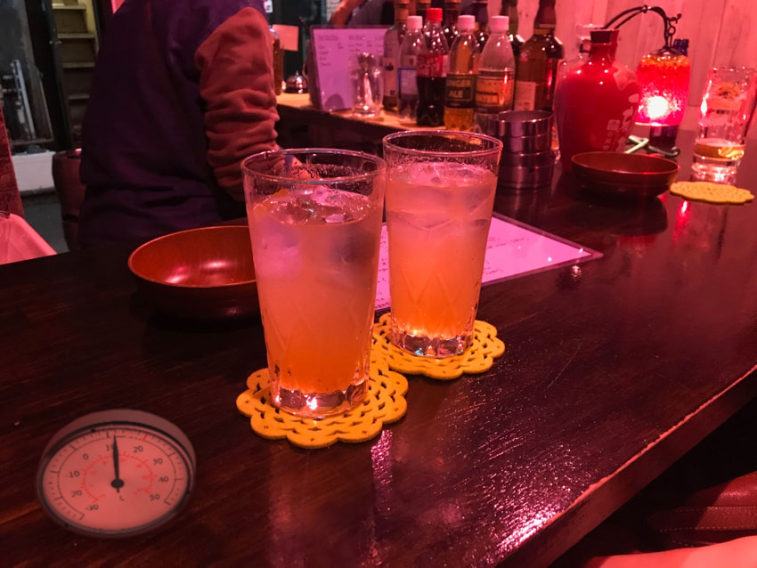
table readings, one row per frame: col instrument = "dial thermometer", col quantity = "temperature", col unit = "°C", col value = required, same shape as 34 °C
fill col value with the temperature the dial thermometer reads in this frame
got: 12 °C
